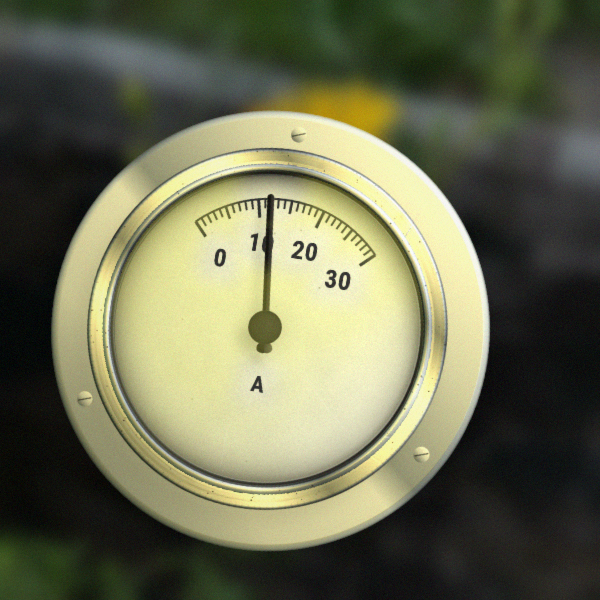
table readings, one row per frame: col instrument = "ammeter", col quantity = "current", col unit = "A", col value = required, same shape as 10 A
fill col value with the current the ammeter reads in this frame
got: 12 A
